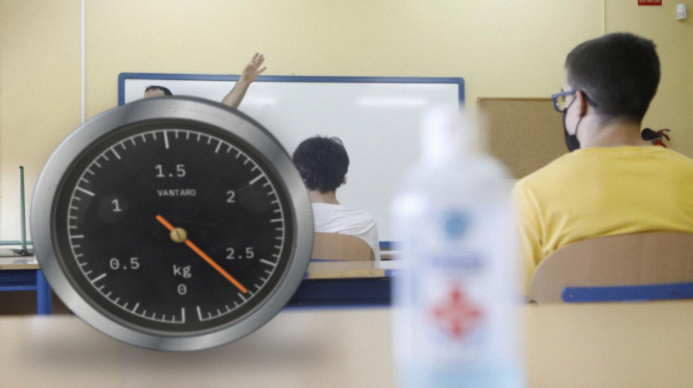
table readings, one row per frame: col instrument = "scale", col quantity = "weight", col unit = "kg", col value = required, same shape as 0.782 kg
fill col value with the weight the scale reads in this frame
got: 2.7 kg
